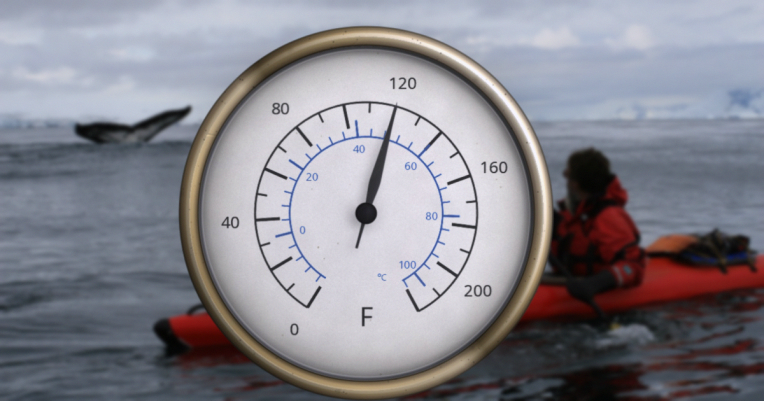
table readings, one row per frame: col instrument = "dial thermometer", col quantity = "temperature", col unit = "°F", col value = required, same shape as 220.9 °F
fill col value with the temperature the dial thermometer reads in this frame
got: 120 °F
